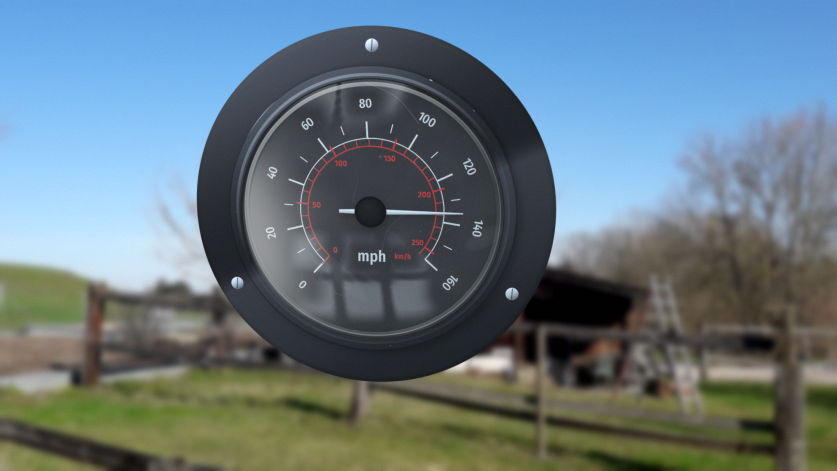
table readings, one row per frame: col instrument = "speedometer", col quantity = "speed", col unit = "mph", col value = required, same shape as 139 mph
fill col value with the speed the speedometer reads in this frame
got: 135 mph
